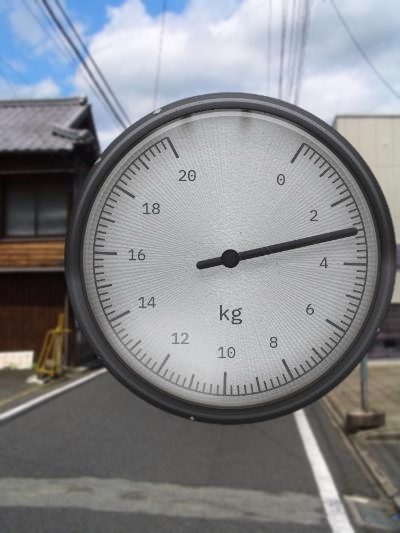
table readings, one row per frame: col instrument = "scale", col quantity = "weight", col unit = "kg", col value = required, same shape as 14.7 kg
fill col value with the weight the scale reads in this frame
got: 3 kg
